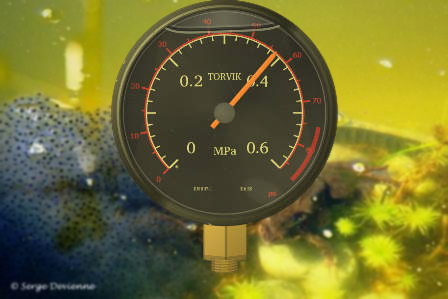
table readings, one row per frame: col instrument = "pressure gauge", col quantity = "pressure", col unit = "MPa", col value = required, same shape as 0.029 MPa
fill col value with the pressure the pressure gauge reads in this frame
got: 0.39 MPa
